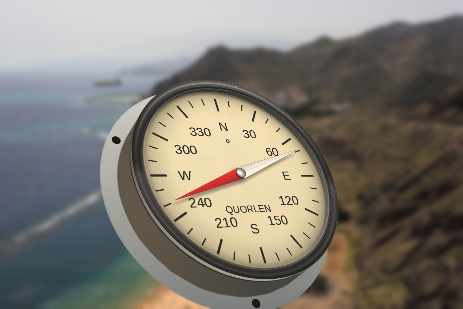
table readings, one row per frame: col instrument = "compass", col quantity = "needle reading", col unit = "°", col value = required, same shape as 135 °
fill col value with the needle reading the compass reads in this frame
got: 250 °
